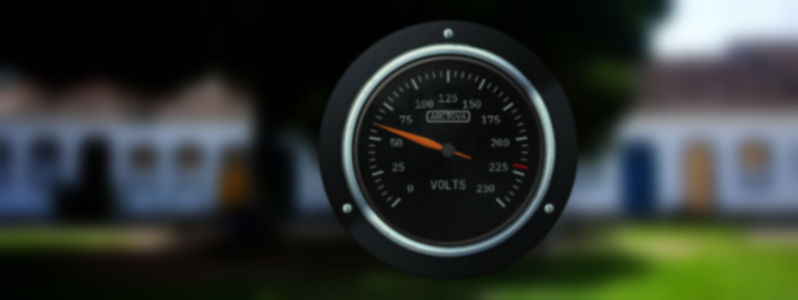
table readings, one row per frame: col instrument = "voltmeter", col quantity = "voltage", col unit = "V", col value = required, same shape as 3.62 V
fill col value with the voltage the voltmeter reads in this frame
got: 60 V
